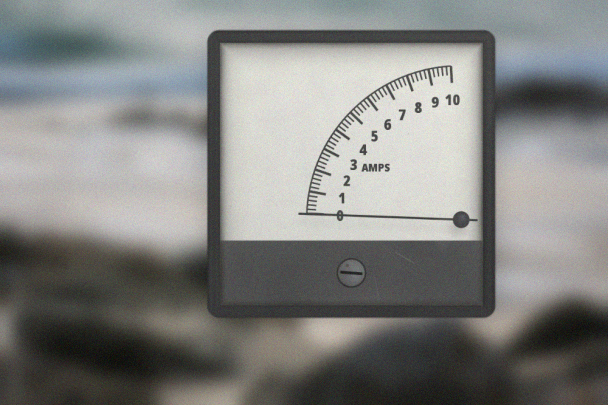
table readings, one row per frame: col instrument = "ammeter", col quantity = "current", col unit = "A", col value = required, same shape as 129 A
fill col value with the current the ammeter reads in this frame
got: 0 A
